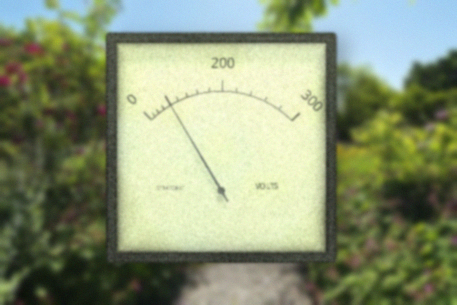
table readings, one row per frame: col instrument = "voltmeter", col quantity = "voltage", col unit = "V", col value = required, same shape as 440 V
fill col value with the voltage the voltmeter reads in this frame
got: 100 V
